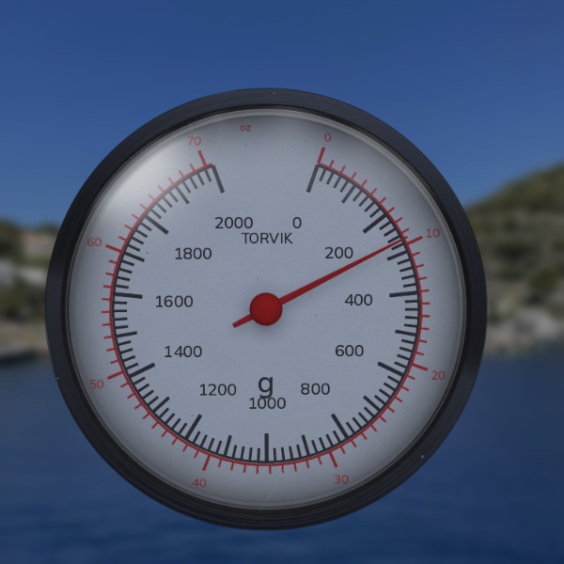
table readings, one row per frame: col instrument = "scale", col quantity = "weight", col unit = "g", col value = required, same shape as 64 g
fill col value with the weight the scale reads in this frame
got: 270 g
